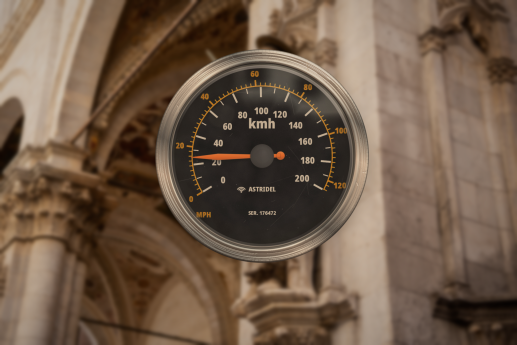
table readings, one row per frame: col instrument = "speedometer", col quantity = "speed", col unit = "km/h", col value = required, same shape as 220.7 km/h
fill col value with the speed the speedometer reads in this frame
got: 25 km/h
